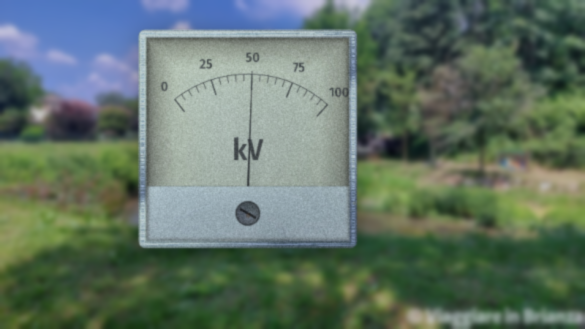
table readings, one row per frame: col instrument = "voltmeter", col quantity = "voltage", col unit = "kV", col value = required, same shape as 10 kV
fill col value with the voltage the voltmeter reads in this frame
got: 50 kV
